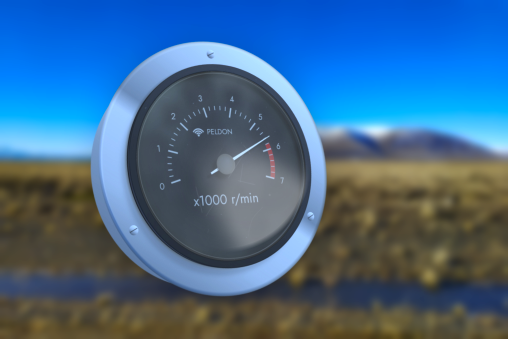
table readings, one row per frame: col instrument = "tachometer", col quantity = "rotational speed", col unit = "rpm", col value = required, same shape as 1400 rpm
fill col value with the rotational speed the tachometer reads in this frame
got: 5600 rpm
